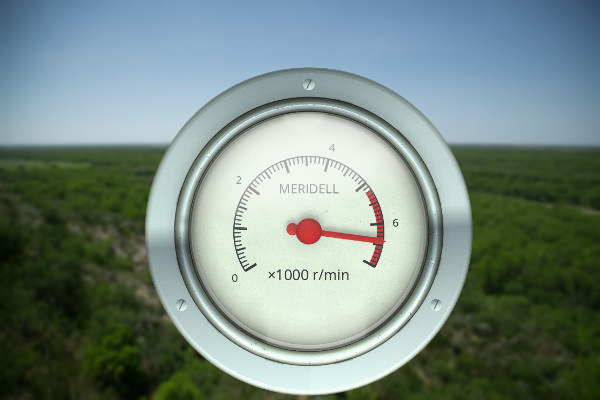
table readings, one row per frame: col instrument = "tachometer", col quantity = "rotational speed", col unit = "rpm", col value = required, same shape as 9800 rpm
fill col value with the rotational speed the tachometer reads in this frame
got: 6400 rpm
